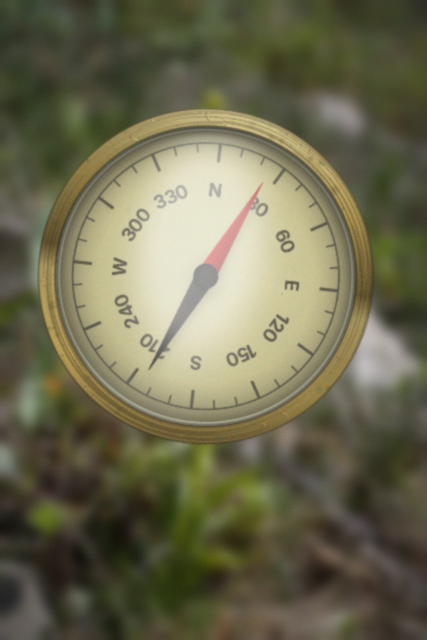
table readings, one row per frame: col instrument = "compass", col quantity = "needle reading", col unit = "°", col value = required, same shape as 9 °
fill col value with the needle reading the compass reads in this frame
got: 25 °
